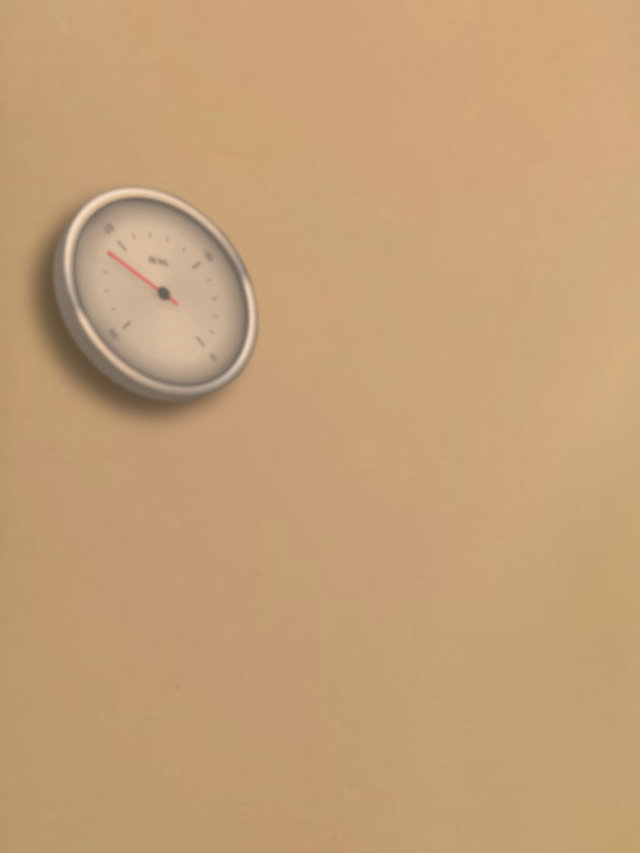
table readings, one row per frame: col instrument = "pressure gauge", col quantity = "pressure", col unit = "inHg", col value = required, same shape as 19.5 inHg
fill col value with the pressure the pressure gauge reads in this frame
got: -22 inHg
